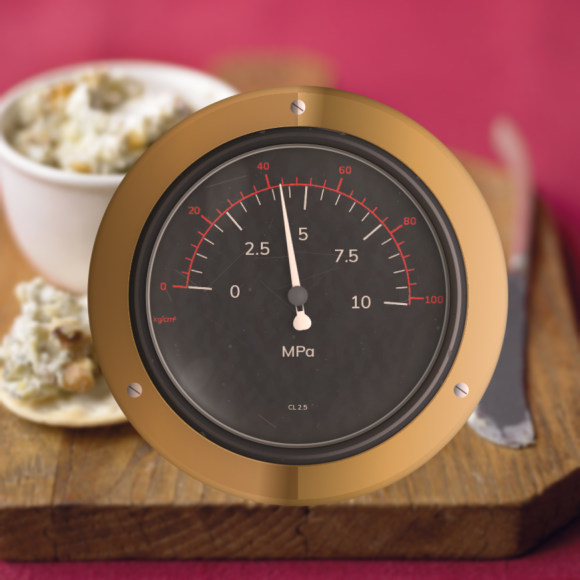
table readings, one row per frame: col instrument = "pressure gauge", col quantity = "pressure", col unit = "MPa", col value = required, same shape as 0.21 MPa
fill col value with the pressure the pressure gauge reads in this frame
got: 4.25 MPa
